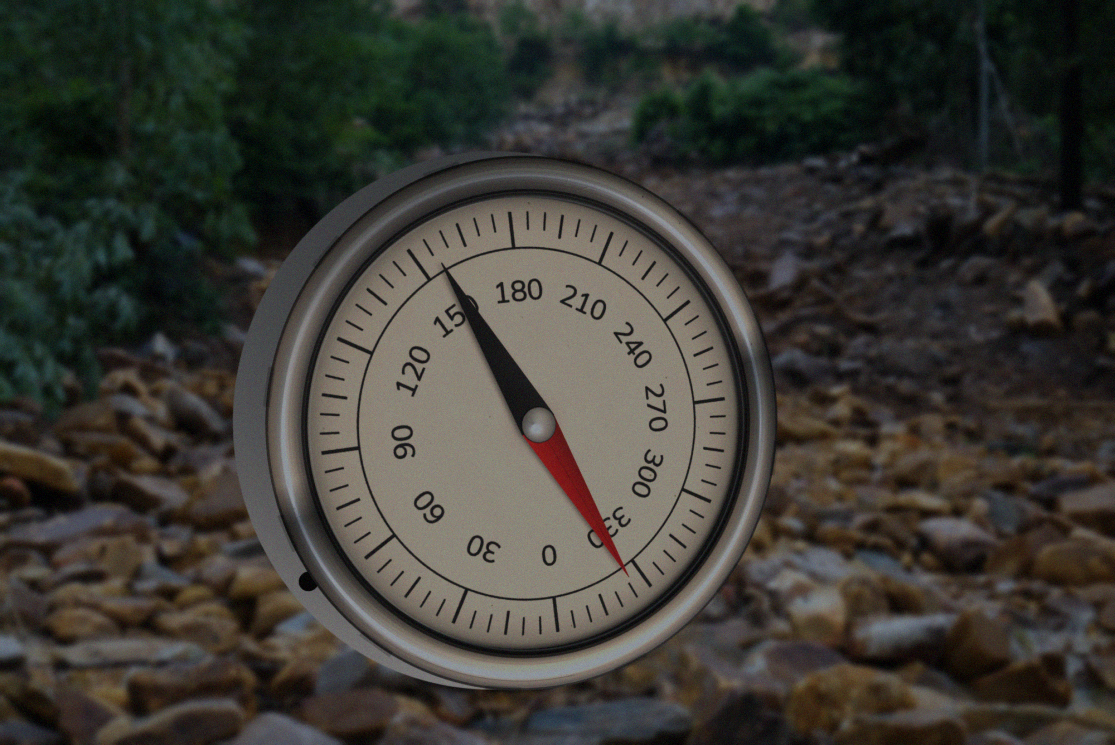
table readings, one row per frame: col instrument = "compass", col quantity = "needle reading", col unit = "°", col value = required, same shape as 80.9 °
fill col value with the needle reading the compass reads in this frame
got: 335 °
